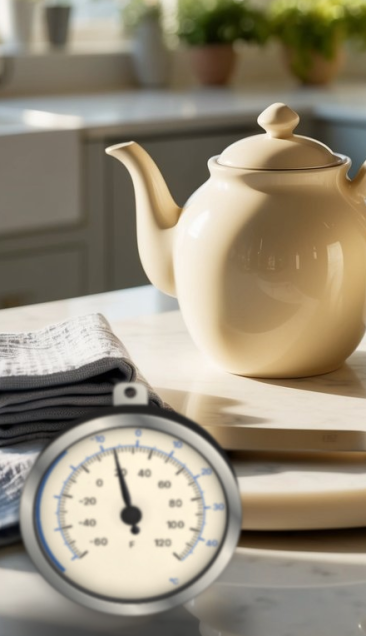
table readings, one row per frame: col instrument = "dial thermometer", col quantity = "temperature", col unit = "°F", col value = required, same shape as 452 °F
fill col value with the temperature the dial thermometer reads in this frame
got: 20 °F
